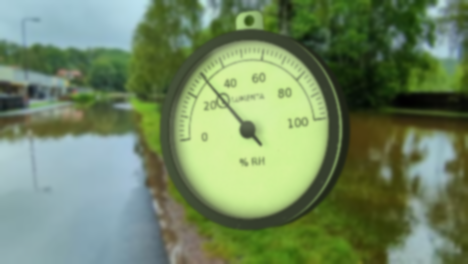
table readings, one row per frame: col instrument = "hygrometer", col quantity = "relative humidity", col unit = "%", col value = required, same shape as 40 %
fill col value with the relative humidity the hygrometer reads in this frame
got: 30 %
